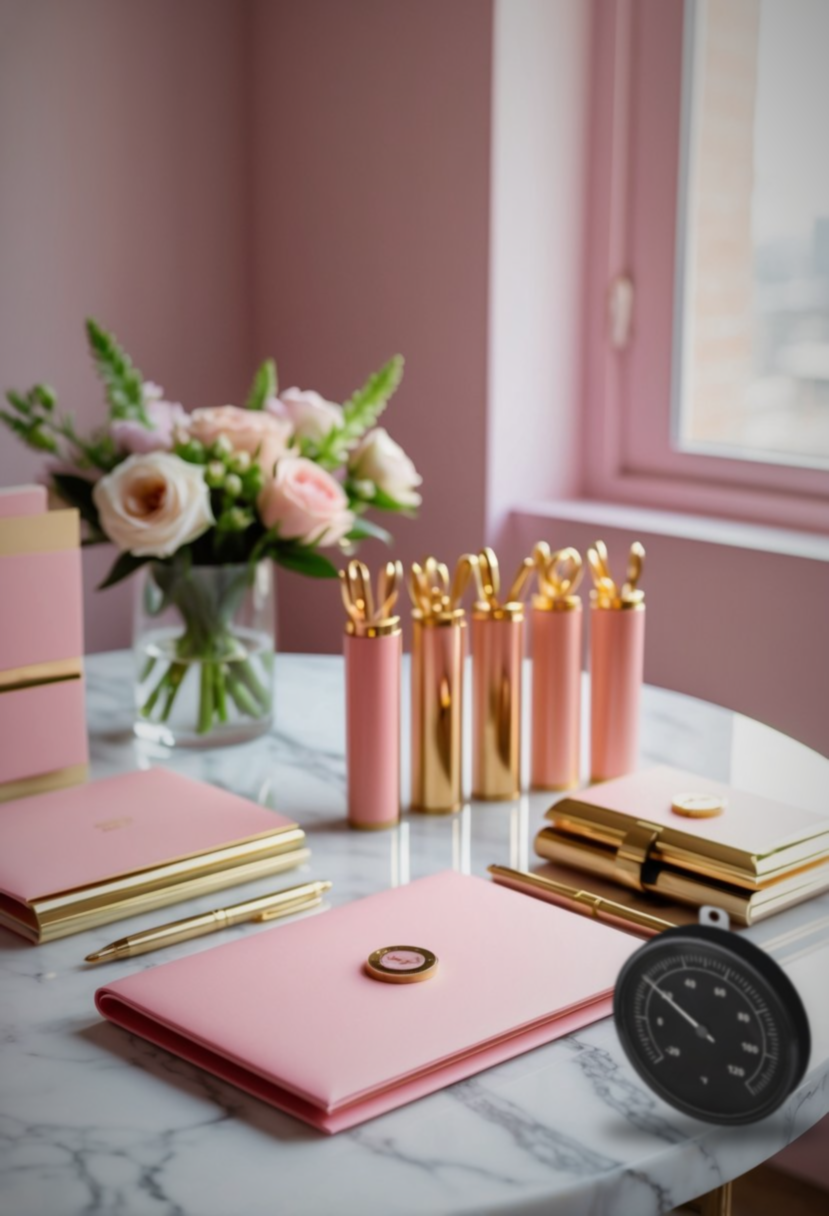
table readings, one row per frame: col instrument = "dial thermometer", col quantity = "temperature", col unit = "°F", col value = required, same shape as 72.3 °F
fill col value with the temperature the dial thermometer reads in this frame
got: 20 °F
